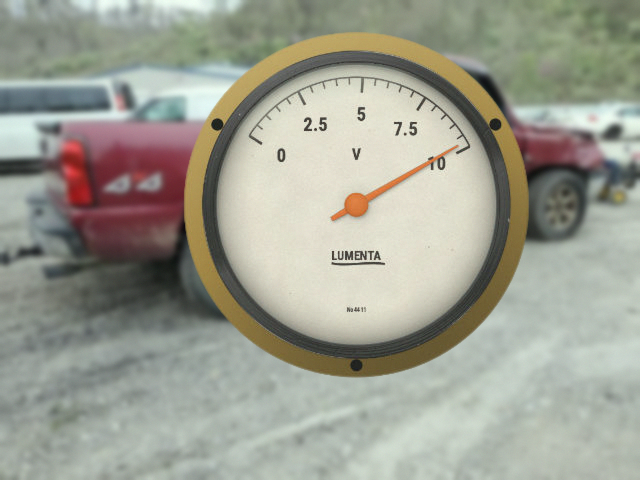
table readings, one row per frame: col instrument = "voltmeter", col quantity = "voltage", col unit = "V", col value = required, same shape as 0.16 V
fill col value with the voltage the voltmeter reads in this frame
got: 9.75 V
